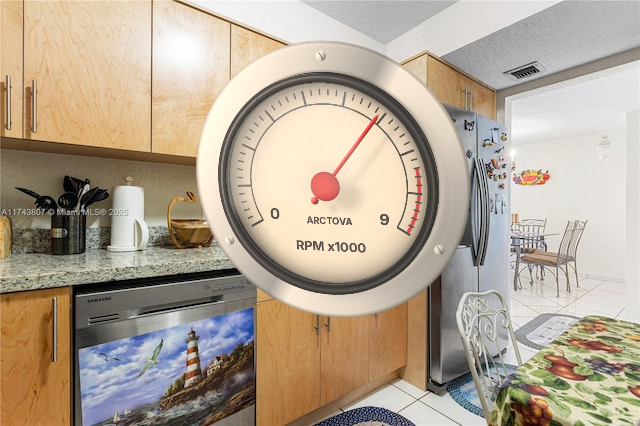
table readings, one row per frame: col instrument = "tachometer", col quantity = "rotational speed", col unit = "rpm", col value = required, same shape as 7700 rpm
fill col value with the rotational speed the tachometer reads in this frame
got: 5900 rpm
